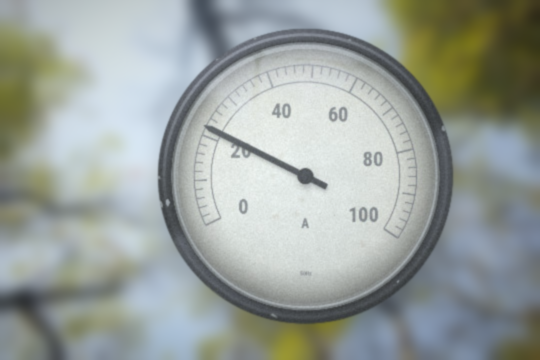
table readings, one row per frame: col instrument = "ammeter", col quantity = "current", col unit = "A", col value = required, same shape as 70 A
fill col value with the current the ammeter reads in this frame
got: 22 A
